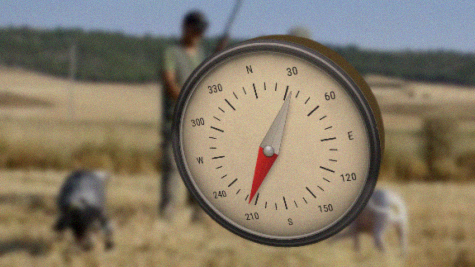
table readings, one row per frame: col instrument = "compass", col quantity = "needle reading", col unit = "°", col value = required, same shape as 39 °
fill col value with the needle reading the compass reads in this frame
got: 215 °
